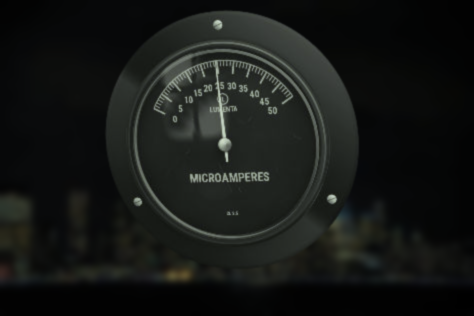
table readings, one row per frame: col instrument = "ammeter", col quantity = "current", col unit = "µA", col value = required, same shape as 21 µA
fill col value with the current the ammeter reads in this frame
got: 25 µA
